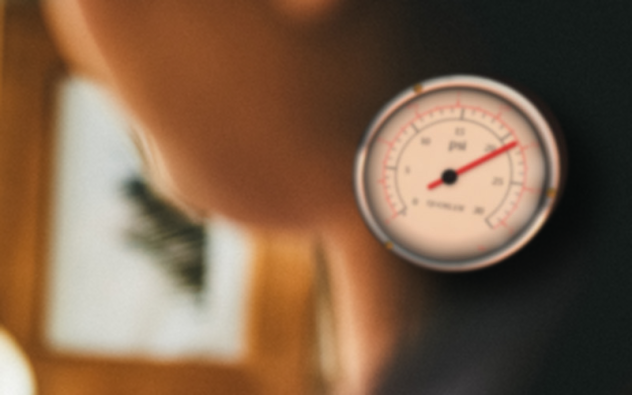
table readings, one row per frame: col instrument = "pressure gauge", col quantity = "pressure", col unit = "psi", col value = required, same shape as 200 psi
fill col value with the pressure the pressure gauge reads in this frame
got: 21 psi
